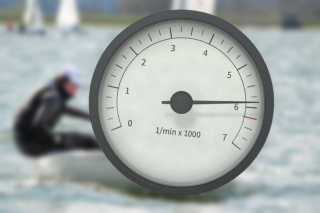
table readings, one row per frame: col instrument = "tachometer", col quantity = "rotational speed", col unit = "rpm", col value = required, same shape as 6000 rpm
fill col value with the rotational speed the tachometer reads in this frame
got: 5875 rpm
